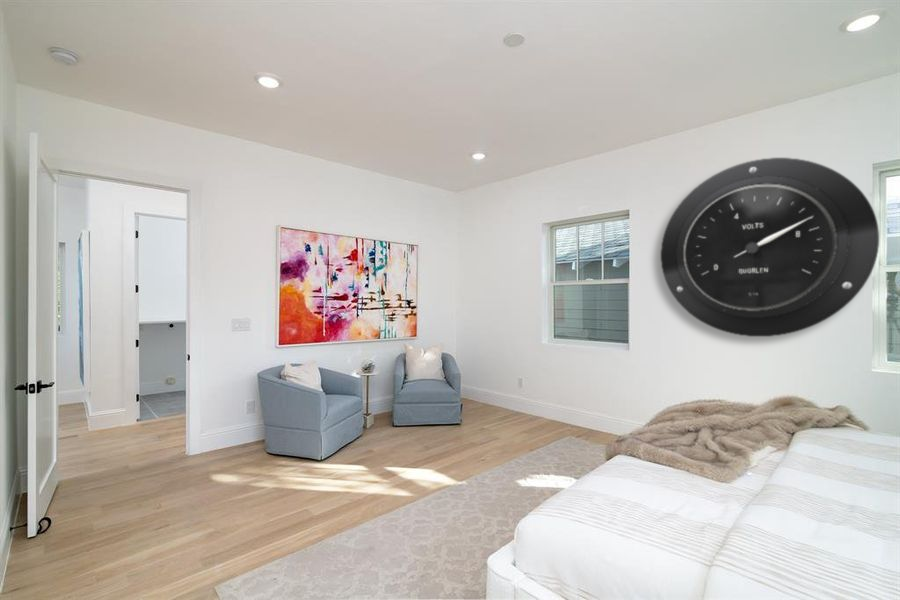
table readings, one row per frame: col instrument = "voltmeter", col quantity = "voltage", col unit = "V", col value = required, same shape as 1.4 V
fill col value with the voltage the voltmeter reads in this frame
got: 7.5 V
